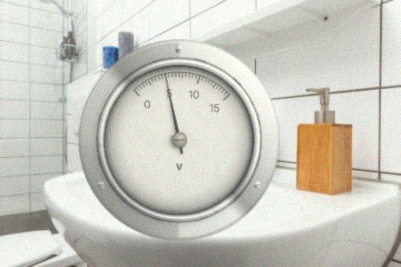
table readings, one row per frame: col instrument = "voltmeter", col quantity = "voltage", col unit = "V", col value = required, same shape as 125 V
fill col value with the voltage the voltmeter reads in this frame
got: 5 V
